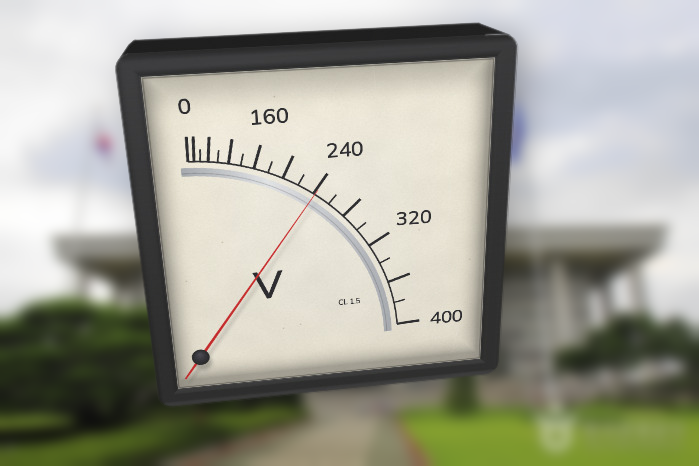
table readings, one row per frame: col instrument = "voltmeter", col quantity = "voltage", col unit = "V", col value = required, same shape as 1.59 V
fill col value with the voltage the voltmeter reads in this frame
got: 240 V
